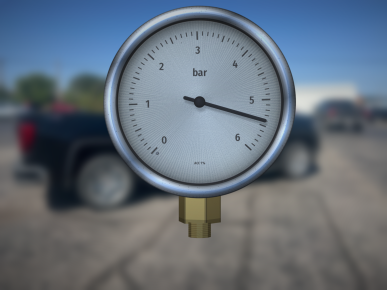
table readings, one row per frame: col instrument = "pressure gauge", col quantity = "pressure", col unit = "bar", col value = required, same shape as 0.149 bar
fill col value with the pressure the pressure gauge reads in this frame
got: 5.4 bar
